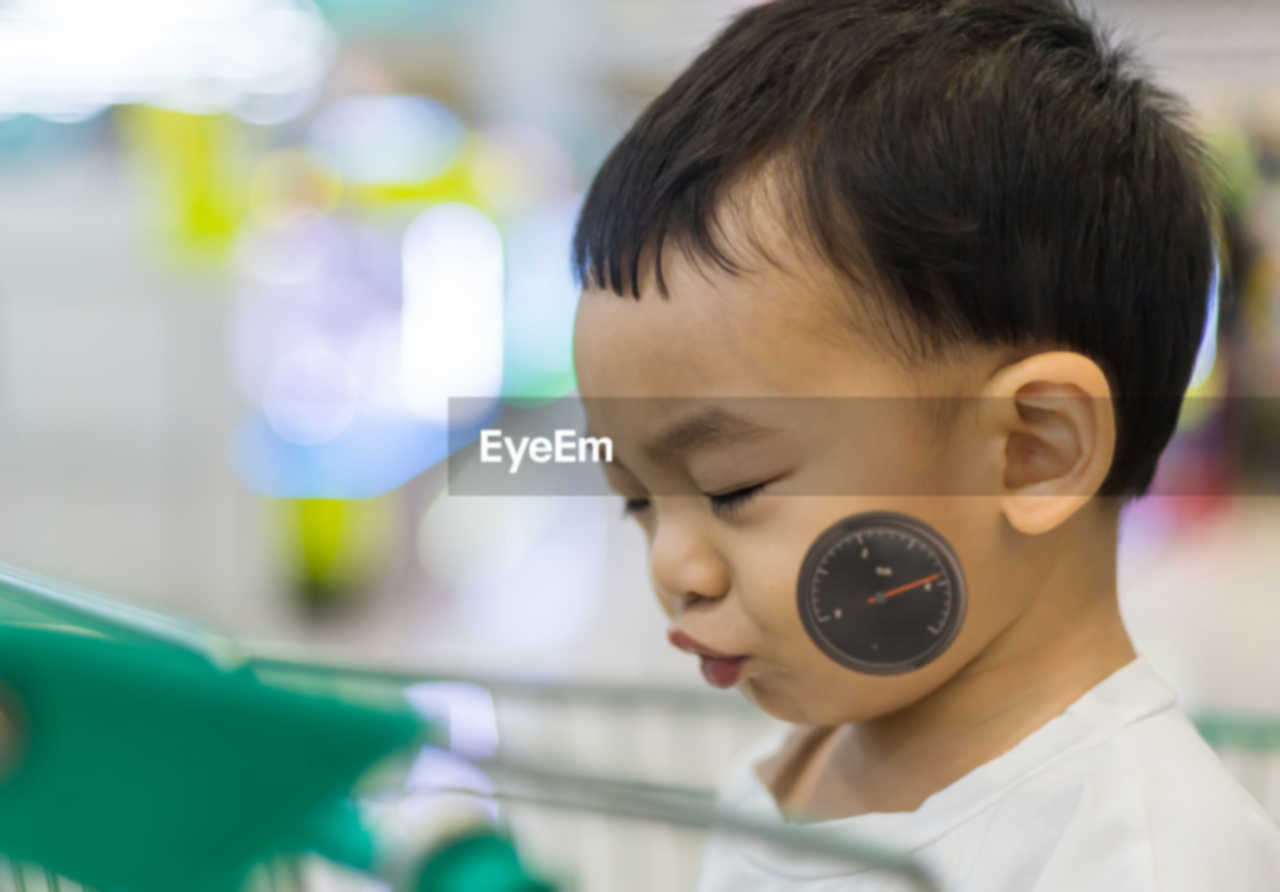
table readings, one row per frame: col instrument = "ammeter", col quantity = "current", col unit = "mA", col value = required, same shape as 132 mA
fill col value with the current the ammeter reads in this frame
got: 3.8 mA
